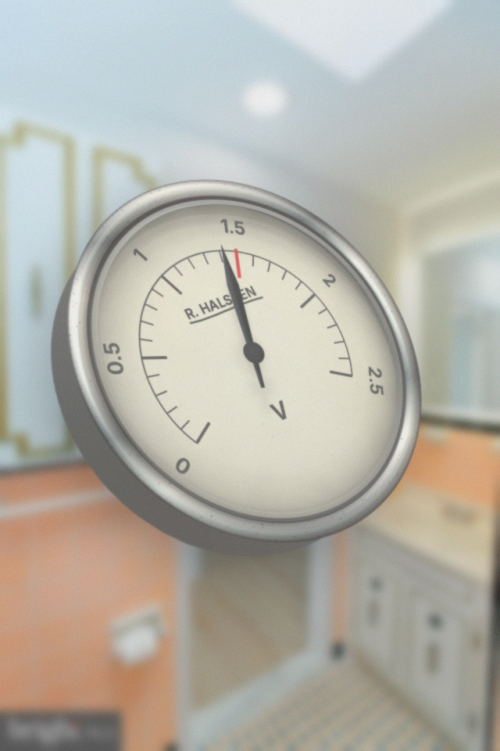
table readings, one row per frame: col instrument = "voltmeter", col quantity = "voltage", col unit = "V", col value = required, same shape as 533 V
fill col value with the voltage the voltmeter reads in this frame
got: 1.4 V
